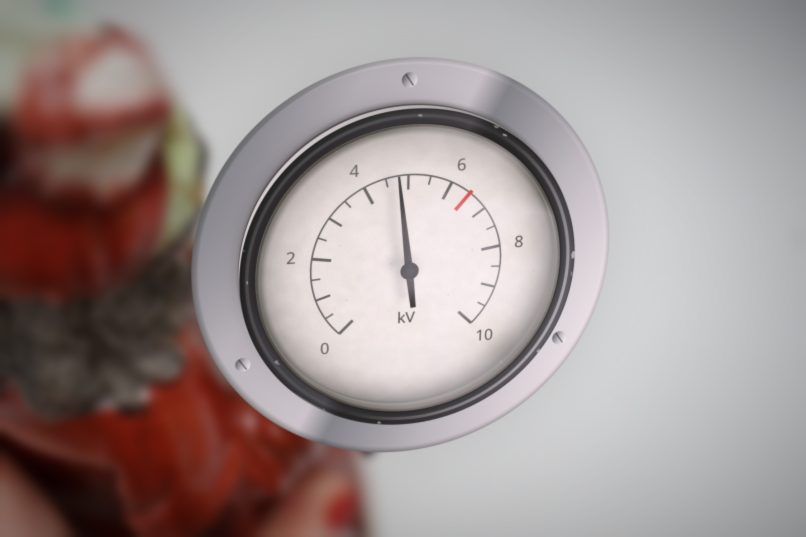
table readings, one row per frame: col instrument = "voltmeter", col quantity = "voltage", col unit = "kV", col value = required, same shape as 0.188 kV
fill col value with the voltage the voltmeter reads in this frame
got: 4.75 kV
